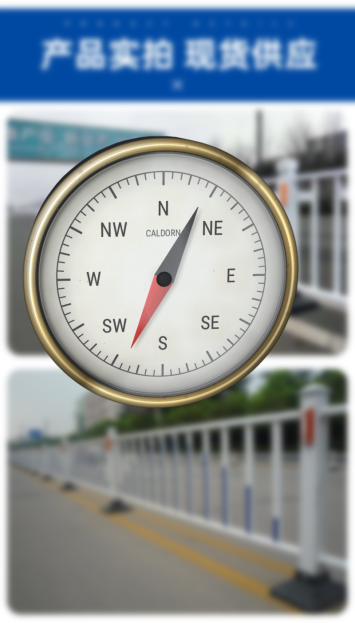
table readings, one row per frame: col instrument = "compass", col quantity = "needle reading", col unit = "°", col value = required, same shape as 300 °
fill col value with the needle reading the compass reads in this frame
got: 205 °
